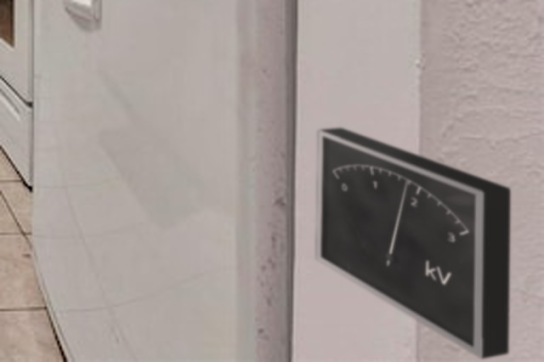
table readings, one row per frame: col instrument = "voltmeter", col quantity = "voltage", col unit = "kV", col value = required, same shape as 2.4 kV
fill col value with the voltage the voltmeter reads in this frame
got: 1.8 kV
